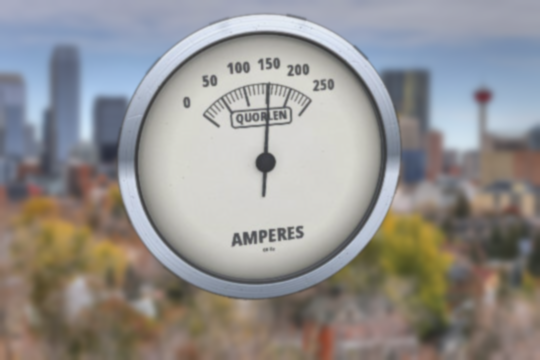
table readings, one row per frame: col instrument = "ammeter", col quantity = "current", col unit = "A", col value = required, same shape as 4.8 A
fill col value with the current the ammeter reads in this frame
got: 150 A
